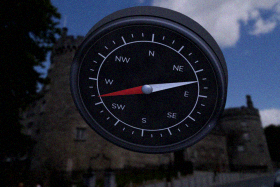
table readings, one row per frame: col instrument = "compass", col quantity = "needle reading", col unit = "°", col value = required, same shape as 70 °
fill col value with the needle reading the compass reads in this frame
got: 250 °
